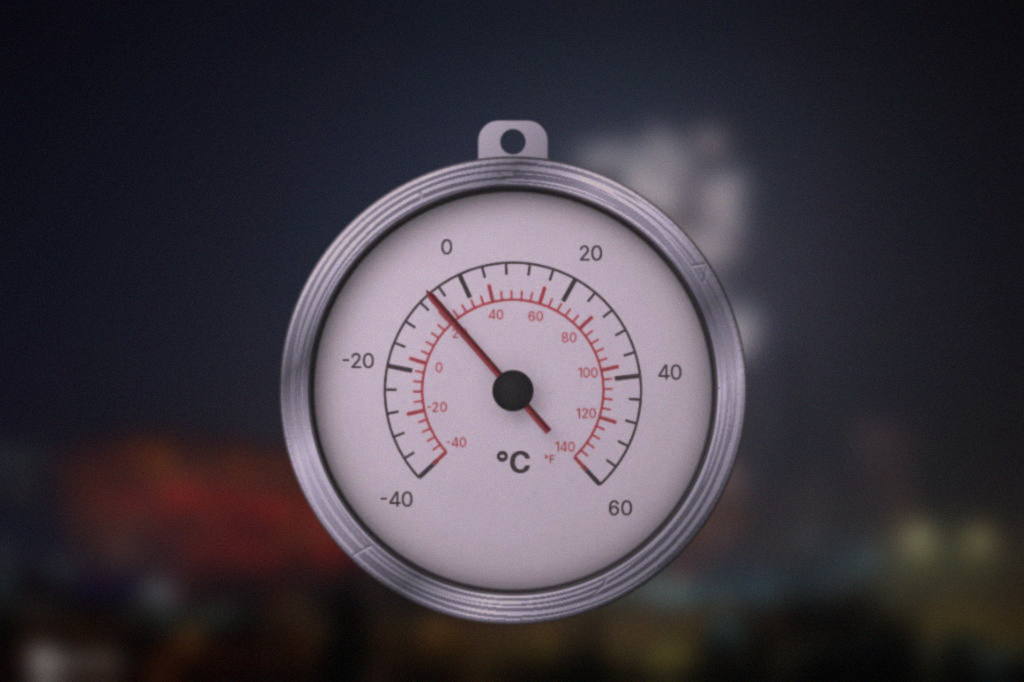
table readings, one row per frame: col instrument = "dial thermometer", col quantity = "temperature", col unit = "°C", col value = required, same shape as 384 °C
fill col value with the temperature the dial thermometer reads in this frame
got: -6 °C
